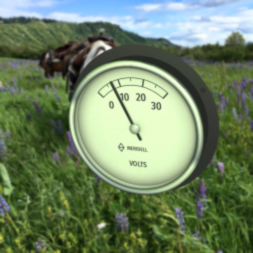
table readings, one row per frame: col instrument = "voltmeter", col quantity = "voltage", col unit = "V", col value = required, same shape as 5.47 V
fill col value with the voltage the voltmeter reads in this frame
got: 7.5 V
